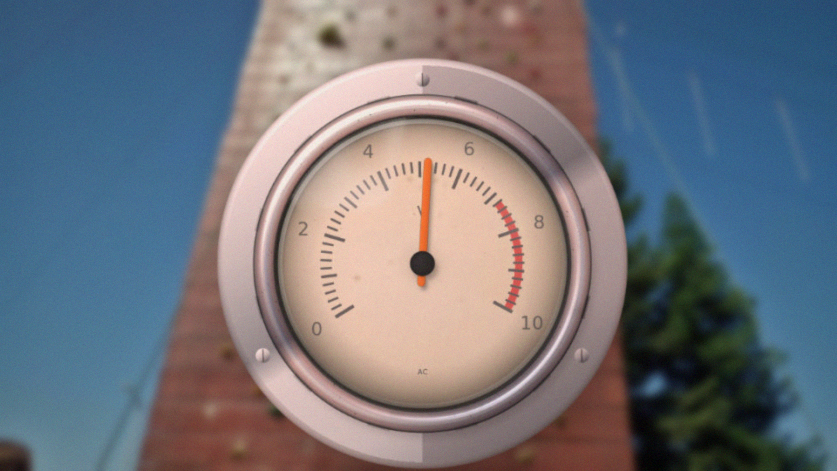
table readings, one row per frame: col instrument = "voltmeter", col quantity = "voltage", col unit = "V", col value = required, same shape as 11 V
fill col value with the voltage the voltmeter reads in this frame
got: 5.2 V
